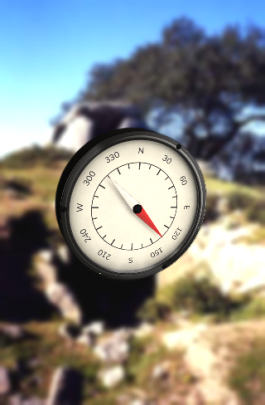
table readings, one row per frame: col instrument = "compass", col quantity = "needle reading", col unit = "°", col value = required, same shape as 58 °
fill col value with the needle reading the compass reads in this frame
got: 135 °
